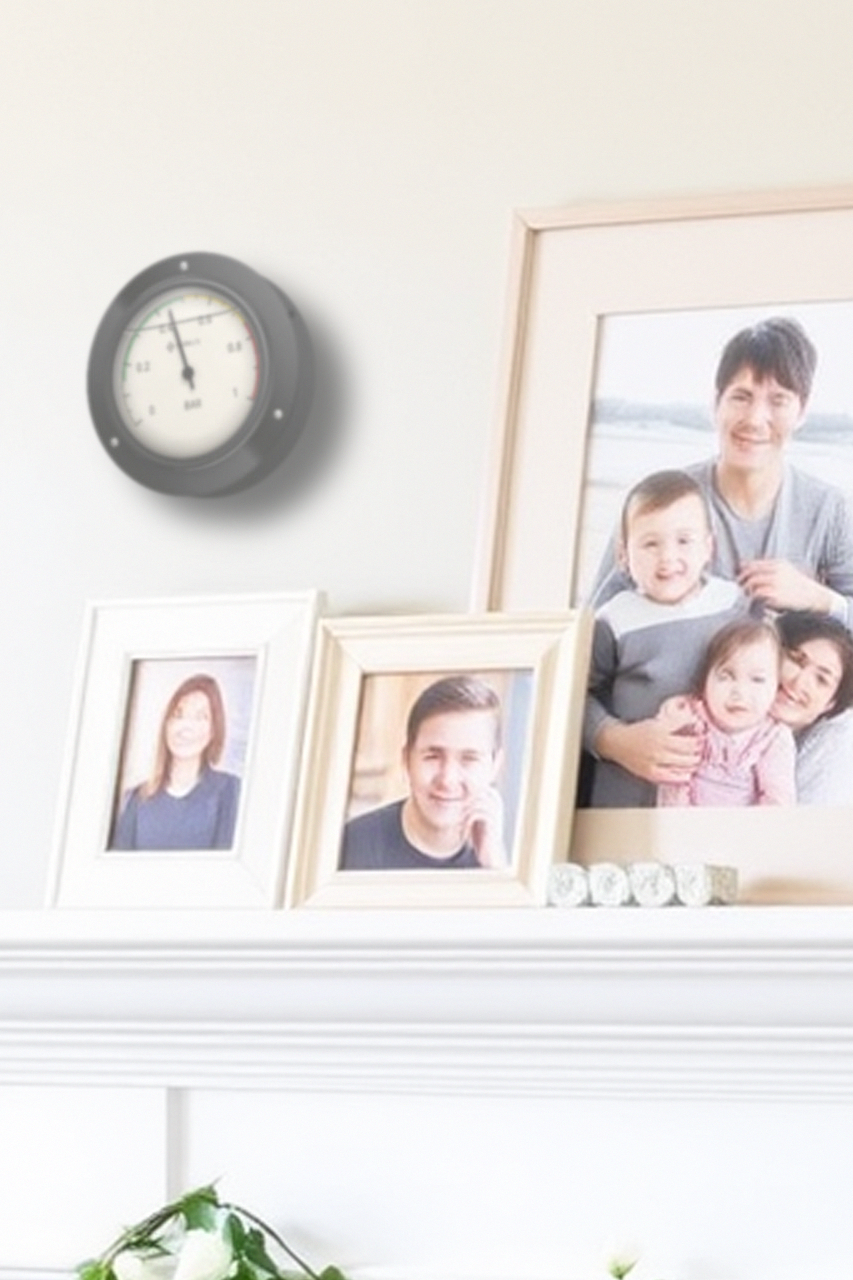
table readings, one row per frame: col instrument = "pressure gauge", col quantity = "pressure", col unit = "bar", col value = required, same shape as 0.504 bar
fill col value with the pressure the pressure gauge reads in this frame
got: 0.45 bar
